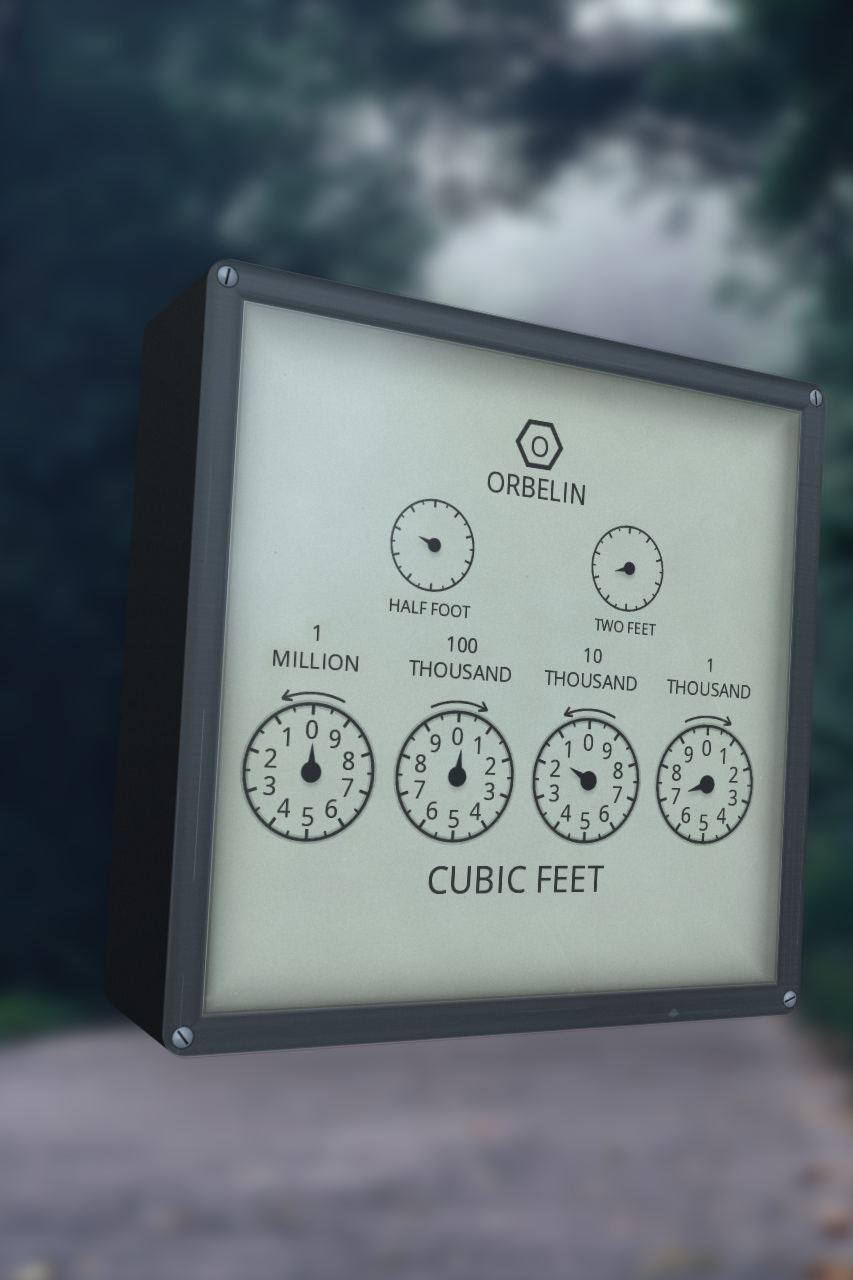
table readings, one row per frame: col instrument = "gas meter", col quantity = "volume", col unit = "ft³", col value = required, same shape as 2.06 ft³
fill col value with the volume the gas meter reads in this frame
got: 1700 ft³
